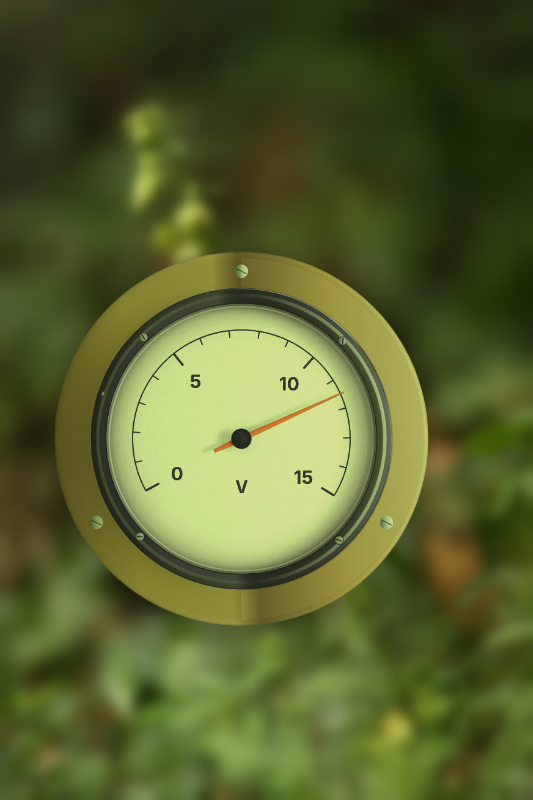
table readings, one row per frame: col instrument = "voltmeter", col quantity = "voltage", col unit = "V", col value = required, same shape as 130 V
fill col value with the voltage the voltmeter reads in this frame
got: 11.5 V
